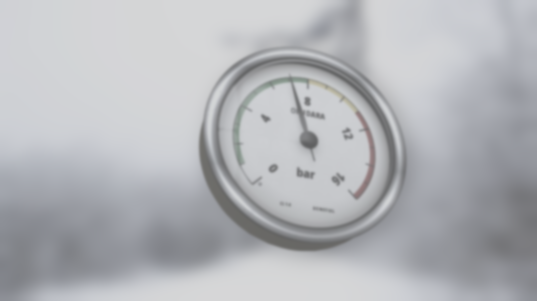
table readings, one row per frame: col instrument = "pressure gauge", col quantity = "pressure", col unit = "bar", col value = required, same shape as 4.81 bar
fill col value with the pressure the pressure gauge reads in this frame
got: 7 bar
